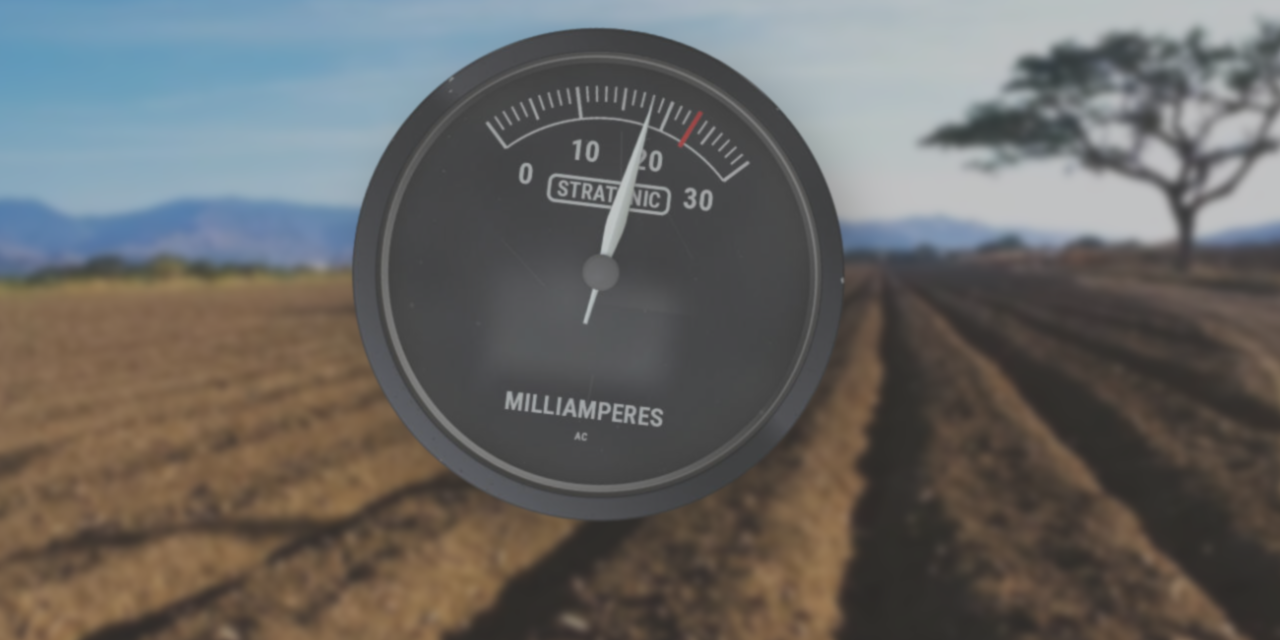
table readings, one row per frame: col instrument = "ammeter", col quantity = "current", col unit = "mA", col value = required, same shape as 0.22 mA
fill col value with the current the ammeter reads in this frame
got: 18 mA
